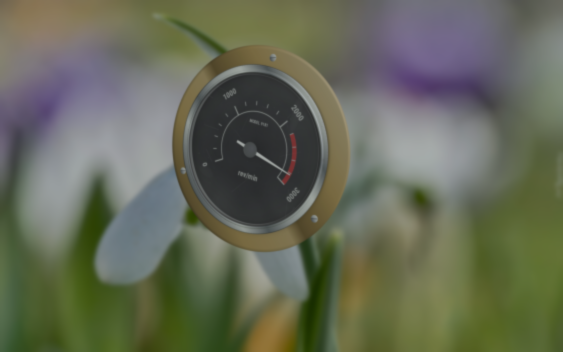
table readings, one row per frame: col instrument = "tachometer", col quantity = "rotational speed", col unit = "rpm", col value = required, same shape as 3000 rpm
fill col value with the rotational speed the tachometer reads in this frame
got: 2800 rpm
